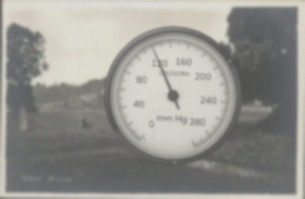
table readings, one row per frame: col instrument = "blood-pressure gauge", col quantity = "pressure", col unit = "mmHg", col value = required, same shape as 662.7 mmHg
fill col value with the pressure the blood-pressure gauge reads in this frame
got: 120 mmHg
